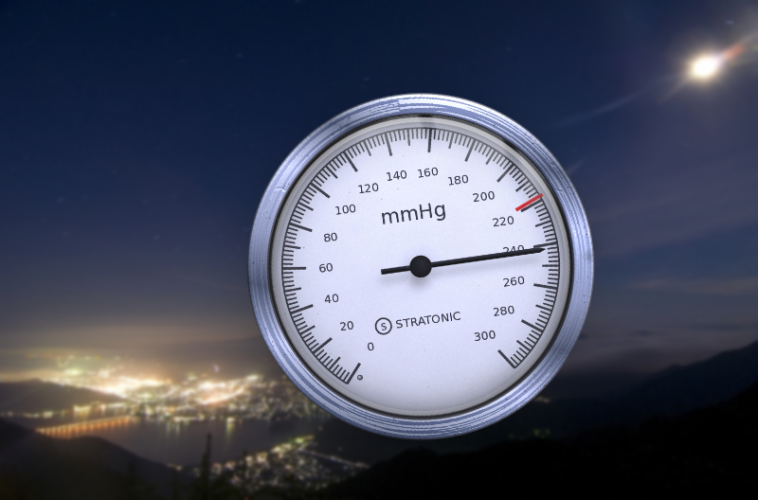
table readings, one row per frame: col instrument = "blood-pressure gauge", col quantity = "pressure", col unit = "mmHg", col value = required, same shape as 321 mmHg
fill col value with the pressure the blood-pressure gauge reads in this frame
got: 242 mmHg
